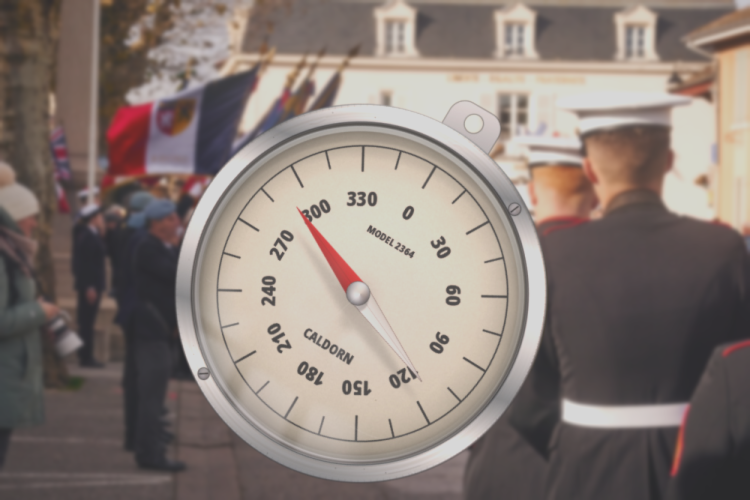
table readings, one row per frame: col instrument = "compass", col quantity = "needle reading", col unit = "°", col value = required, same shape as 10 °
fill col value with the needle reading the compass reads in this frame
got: 292.5 °
